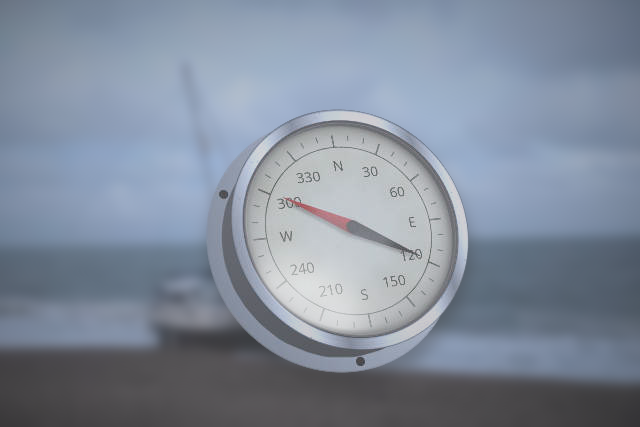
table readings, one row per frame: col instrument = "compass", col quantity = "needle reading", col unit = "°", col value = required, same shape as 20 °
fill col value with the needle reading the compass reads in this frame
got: 300 °
